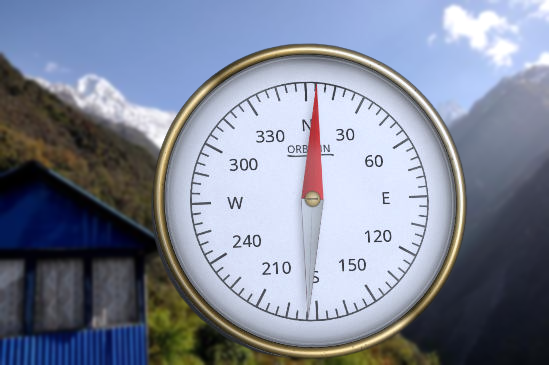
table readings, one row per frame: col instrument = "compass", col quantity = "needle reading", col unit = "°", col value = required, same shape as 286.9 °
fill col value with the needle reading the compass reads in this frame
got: 5 °
